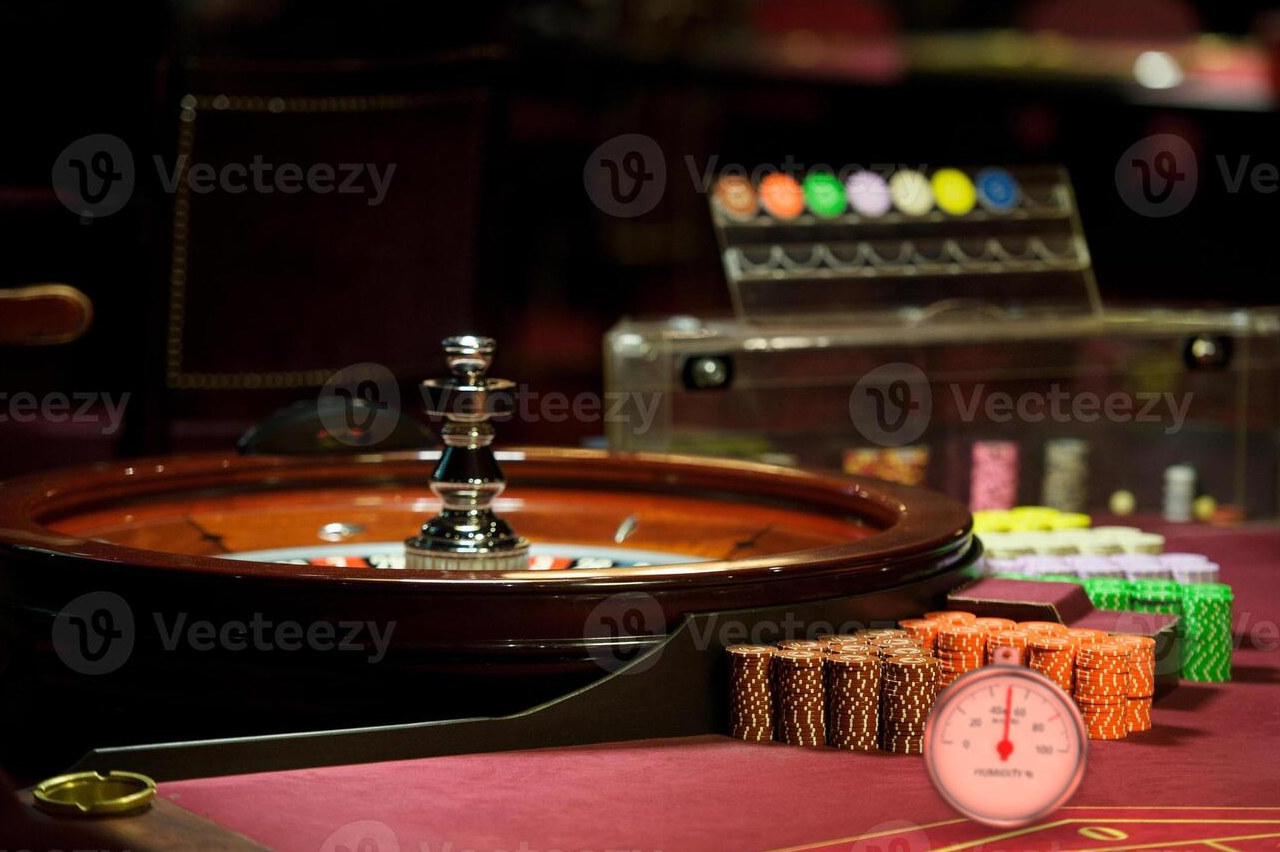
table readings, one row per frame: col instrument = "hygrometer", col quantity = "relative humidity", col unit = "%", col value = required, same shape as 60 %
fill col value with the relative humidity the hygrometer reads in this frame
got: 50 %
